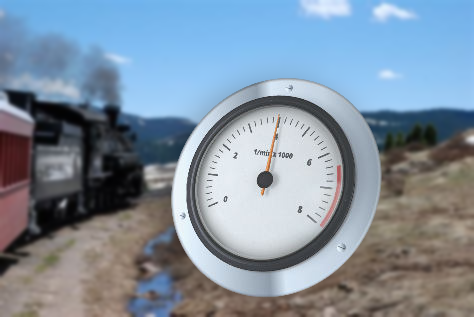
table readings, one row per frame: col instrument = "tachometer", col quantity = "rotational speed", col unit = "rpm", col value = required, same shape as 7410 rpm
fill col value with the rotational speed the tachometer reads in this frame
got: 4000 rpm
